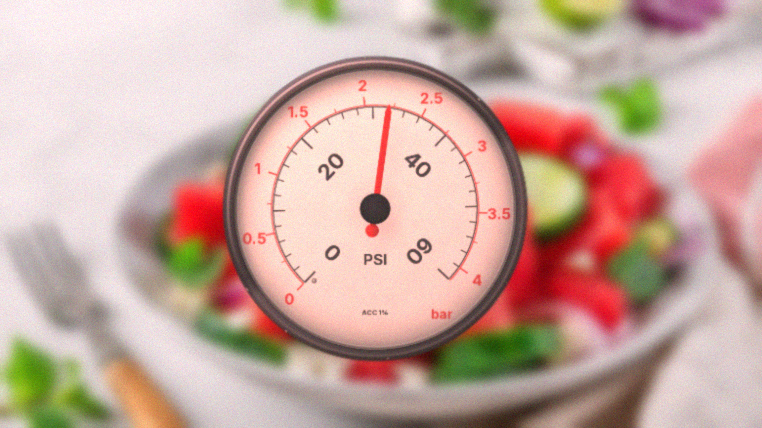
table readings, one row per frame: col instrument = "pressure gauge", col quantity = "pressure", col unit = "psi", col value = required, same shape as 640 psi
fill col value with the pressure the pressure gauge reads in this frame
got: 32 psi
